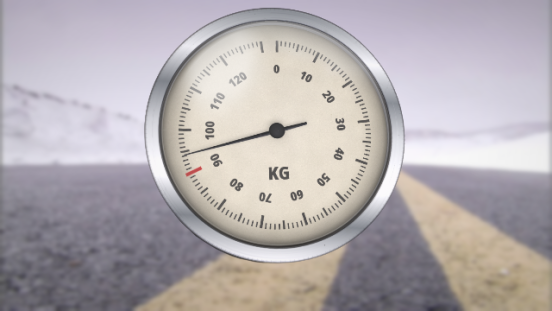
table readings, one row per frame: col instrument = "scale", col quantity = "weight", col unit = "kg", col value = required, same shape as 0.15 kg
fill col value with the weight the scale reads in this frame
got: 94 kg
